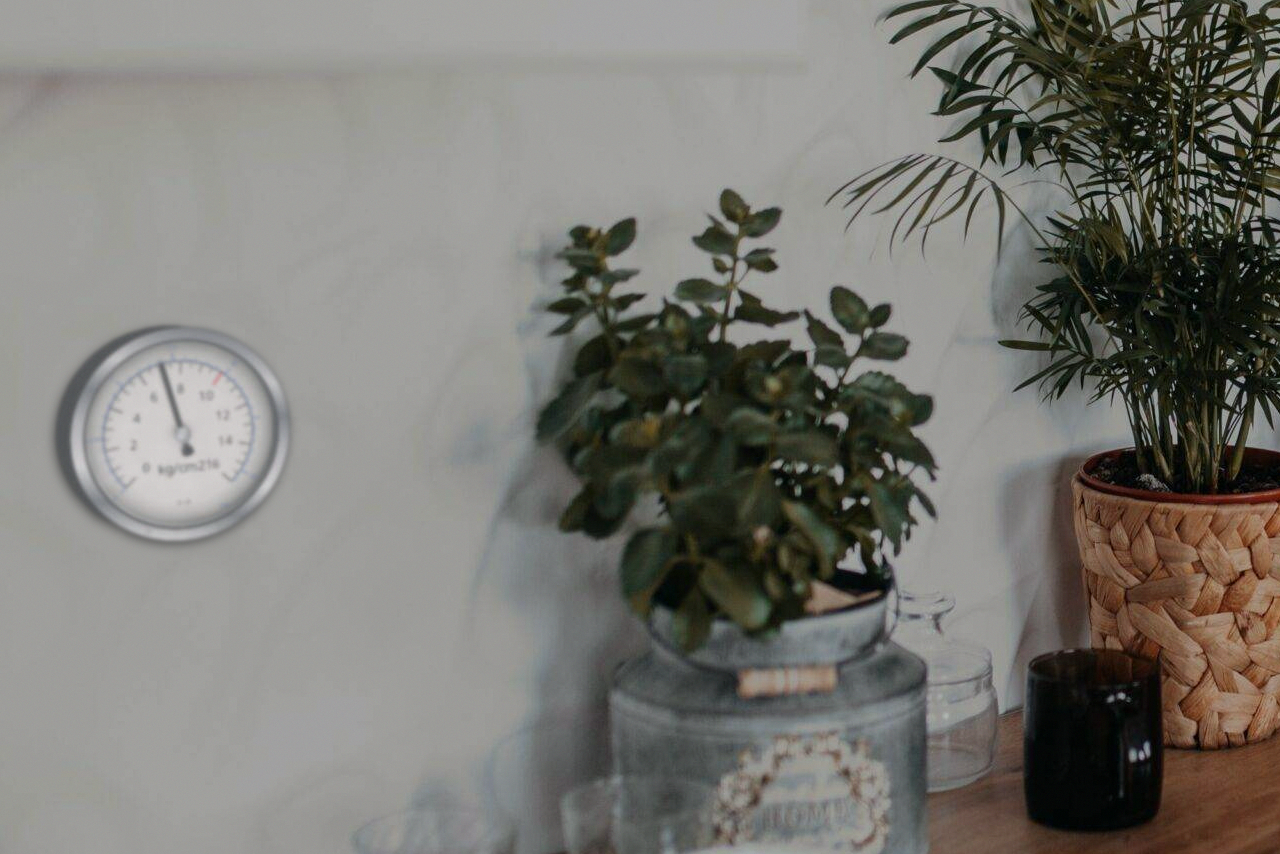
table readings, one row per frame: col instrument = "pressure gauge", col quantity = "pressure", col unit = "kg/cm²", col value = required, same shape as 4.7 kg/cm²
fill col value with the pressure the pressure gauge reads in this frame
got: 7 kg/cm²
